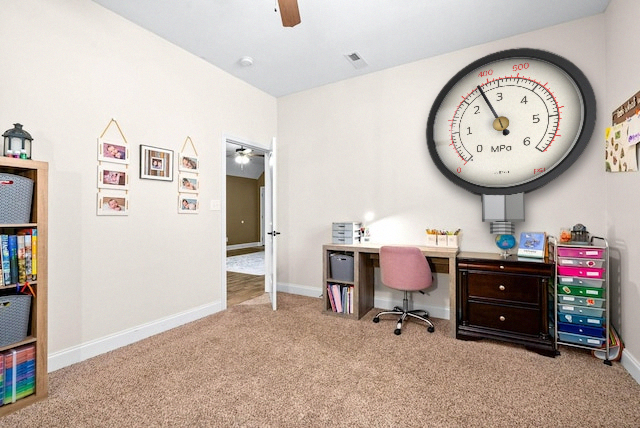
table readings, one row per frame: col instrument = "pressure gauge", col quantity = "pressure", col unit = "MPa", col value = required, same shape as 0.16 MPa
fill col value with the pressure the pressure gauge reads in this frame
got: 2.5 MPa
